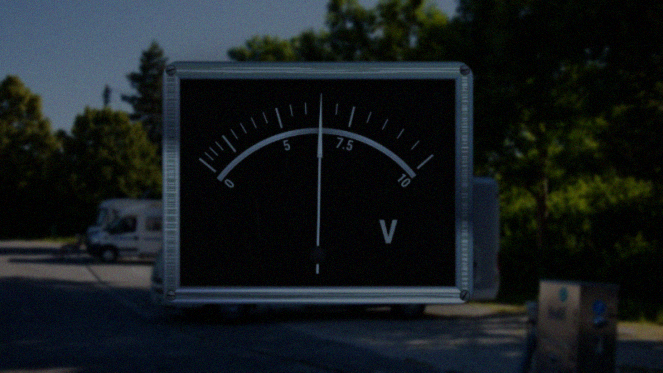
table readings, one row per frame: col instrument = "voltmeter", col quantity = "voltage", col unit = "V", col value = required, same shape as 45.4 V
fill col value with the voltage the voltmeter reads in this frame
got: 6.5 V
